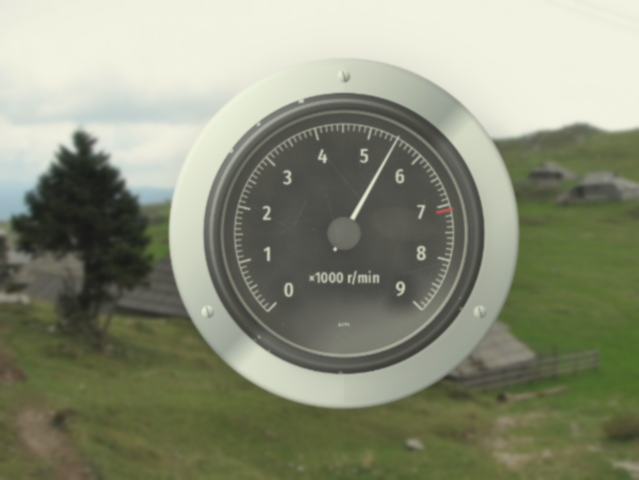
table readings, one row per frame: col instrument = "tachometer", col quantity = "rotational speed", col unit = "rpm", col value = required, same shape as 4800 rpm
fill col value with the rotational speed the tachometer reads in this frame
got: 5500 rpm
